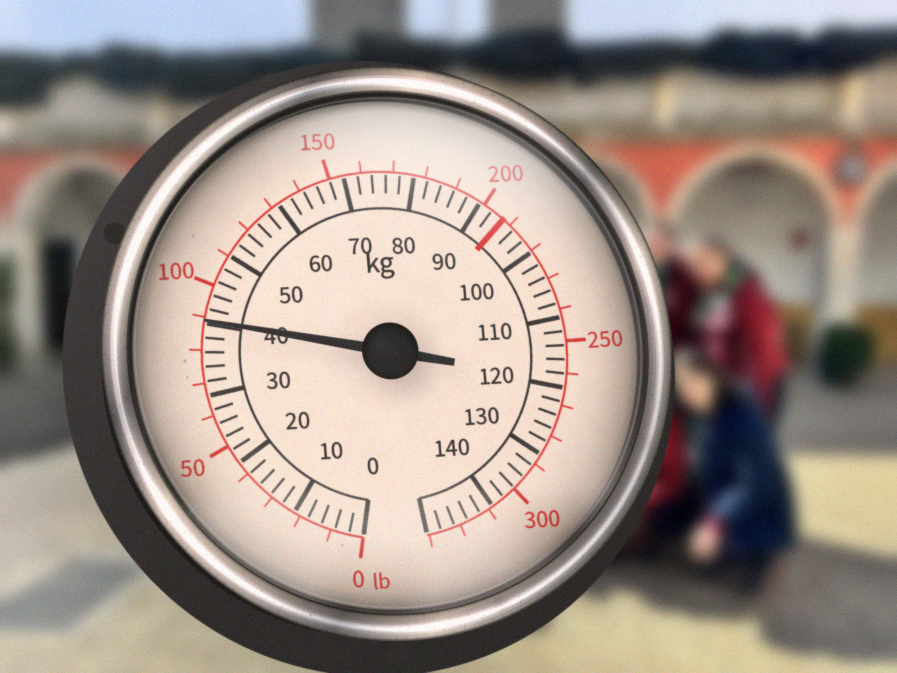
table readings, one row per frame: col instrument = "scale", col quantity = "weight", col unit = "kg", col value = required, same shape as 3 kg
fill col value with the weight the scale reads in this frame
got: 40 kg
